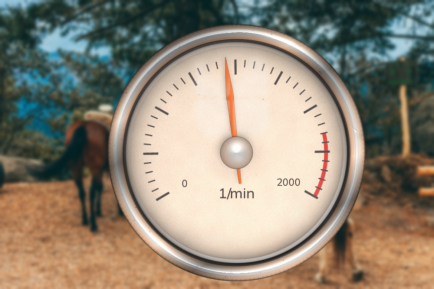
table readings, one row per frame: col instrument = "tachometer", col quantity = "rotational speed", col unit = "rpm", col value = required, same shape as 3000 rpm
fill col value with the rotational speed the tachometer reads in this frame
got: 950 rpm
